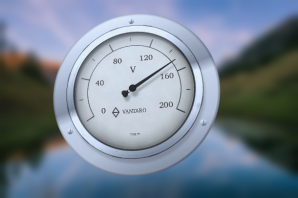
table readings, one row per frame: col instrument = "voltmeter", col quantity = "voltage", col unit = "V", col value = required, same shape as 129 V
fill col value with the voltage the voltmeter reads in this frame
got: 150 V
